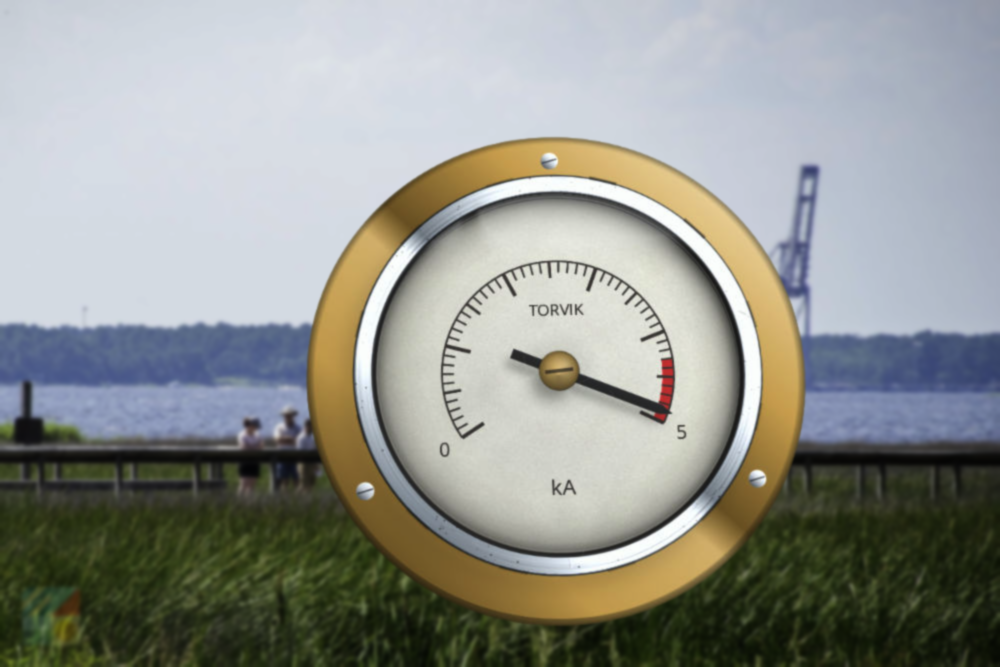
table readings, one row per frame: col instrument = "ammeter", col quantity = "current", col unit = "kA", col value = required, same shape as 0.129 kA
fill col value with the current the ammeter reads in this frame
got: 4.9 kA
